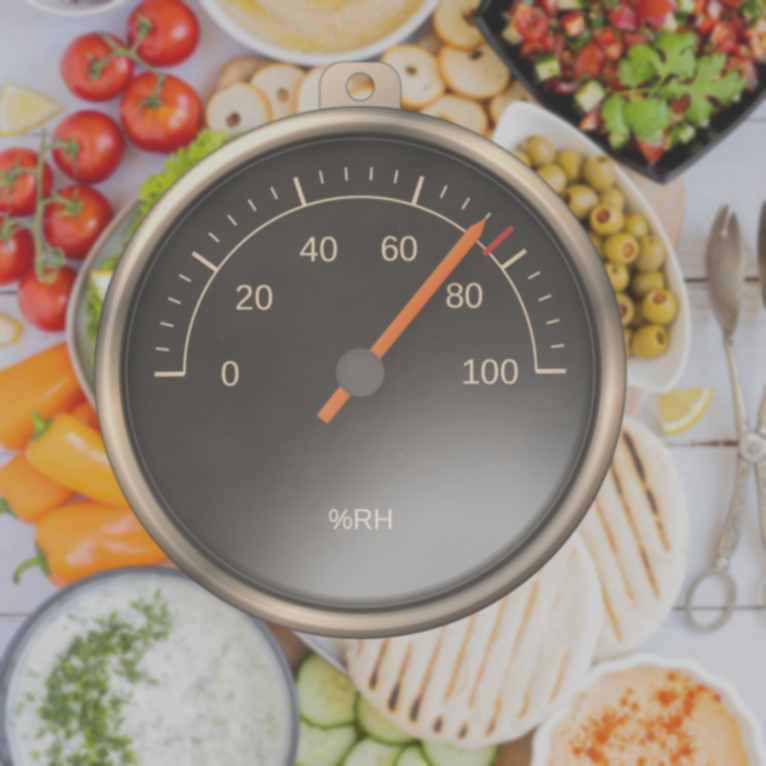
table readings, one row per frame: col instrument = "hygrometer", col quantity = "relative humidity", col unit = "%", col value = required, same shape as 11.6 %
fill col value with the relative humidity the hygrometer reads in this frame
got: 72 %
